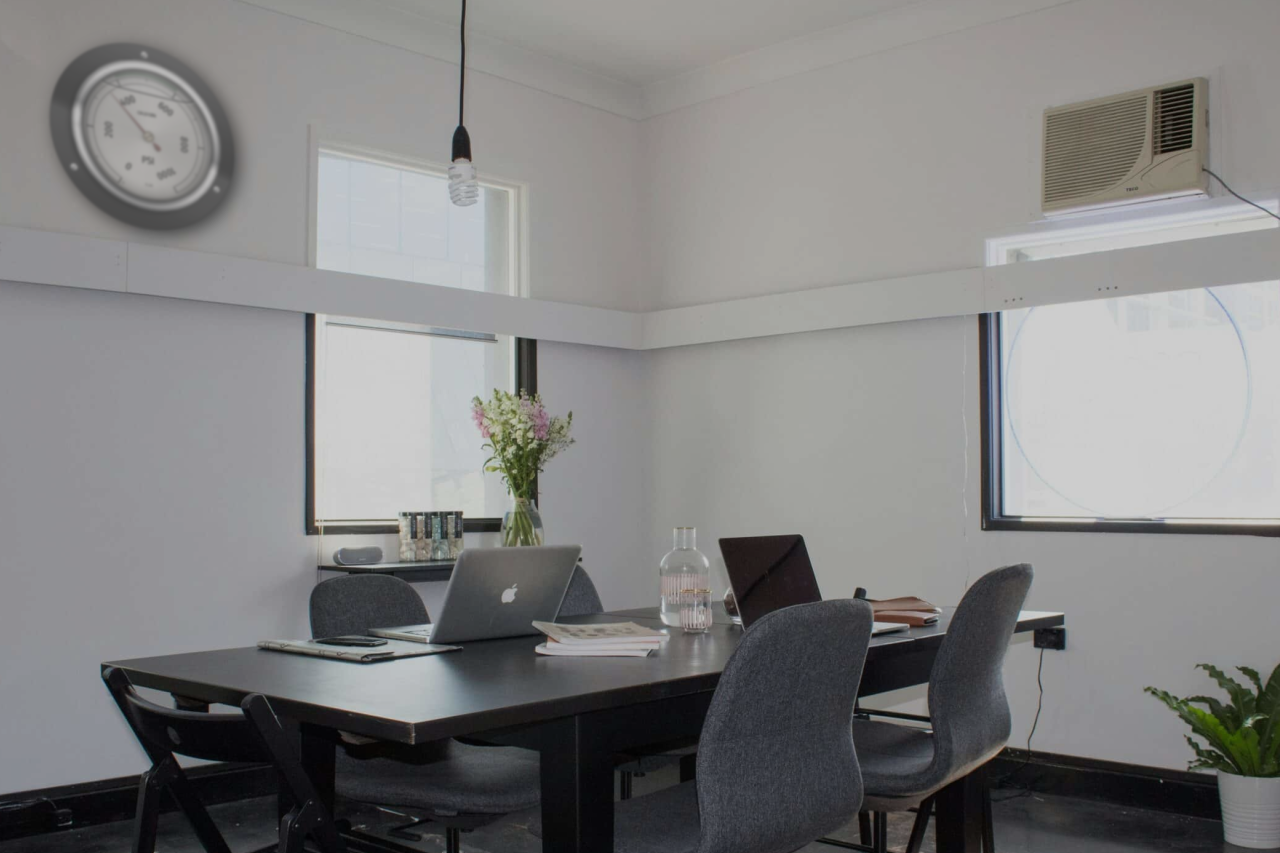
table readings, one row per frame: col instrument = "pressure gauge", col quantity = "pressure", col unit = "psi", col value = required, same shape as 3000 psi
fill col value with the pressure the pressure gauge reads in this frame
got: 350 psi
